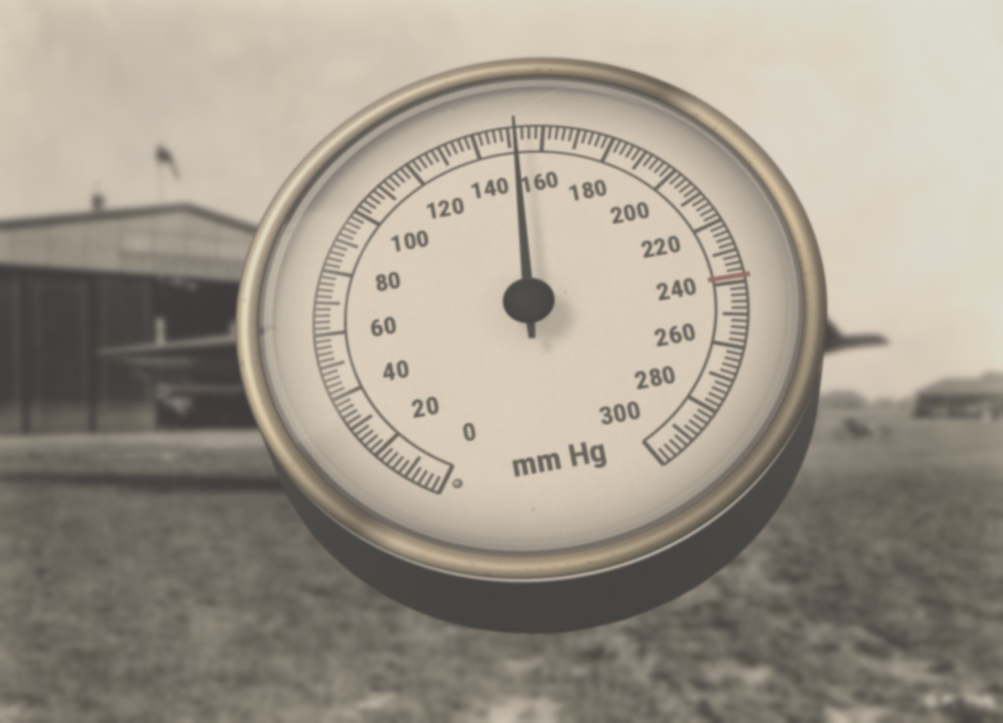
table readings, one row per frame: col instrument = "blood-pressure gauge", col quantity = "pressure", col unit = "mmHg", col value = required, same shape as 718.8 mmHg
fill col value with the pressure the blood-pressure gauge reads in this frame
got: 152 mmHg
